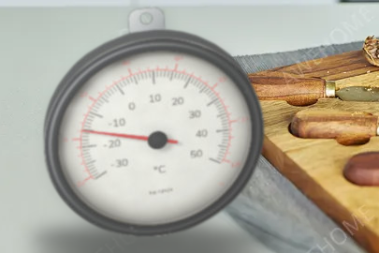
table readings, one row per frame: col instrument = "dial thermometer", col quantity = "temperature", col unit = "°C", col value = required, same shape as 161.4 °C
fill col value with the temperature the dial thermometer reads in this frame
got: -15 °C
